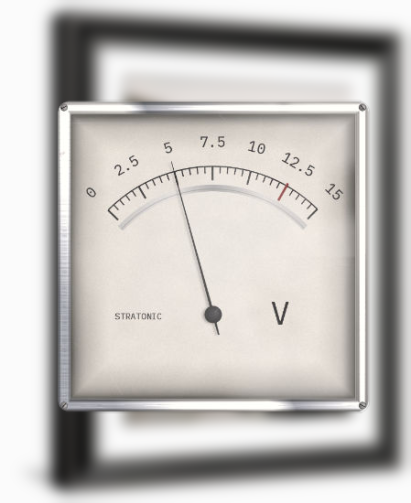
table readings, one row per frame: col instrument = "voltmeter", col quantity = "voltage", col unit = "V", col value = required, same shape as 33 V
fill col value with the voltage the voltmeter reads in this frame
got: 5 V
